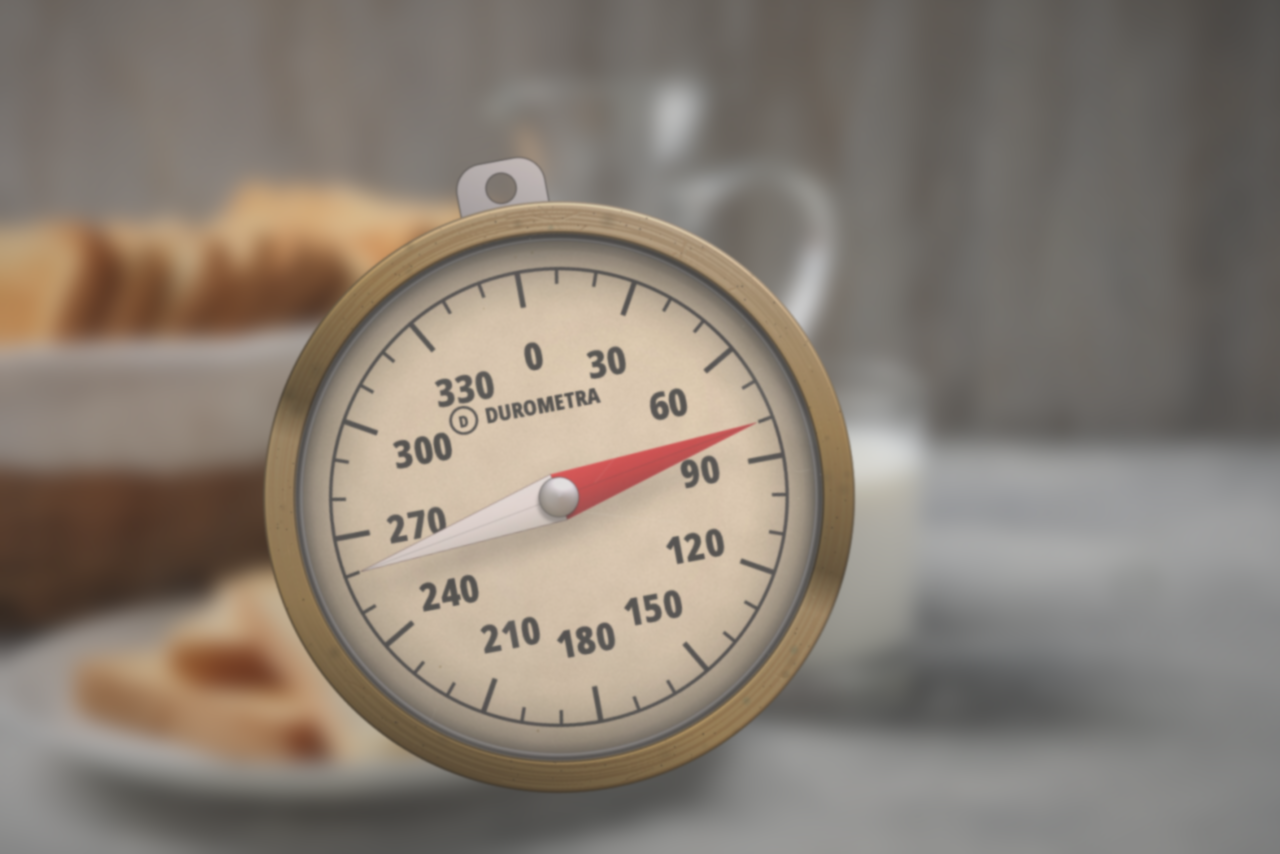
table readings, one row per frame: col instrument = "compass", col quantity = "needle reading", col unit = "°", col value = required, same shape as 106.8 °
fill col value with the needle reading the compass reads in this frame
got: 80 °
